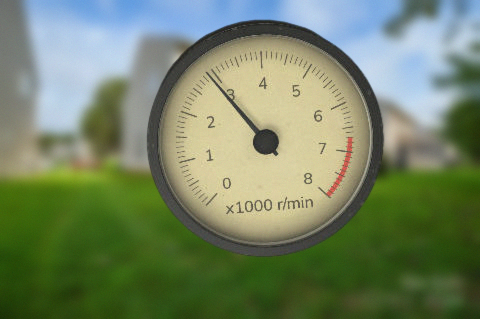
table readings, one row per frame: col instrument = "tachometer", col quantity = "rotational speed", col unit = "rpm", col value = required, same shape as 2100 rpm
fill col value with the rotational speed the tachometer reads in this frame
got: 2900 rpm
